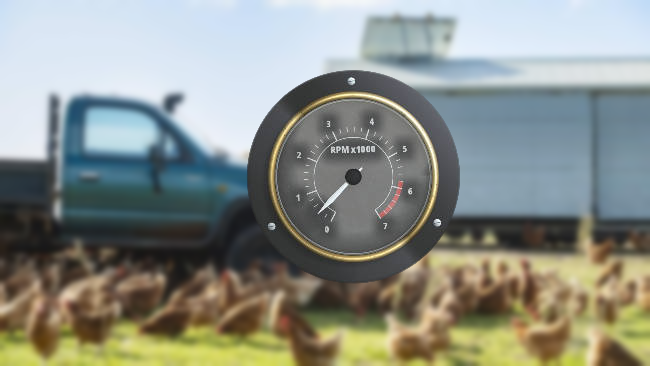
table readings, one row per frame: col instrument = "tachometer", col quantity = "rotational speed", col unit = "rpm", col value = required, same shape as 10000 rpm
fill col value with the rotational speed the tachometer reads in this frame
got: 400 rpm
